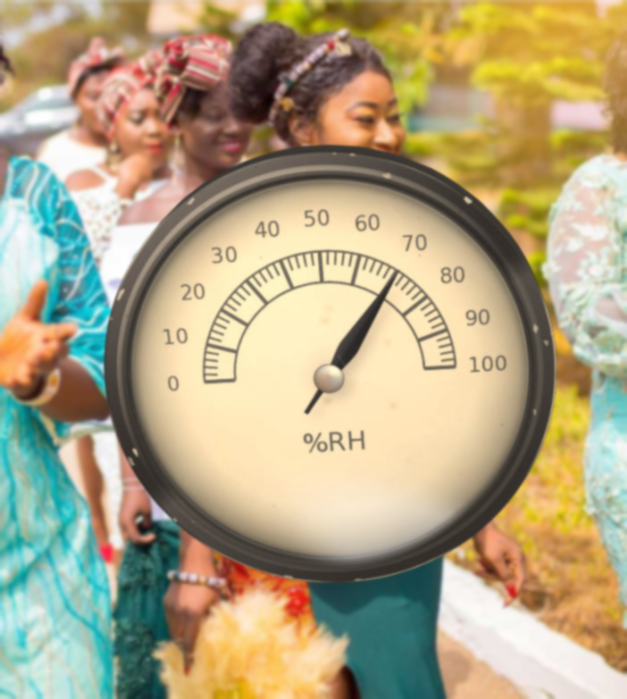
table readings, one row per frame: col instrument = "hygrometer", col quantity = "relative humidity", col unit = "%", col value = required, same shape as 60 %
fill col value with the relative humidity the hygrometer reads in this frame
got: 70 %
